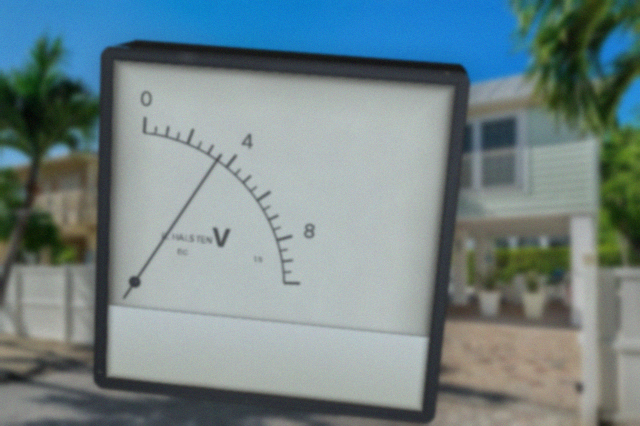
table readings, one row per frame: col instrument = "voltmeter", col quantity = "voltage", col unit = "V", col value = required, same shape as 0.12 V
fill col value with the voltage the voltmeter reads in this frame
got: 3.5 V
